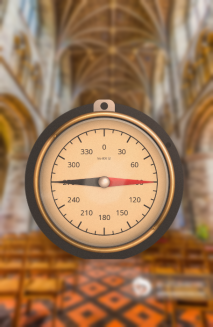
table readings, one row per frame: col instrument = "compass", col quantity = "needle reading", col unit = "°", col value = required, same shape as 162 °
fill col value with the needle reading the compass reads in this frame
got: 90 °
